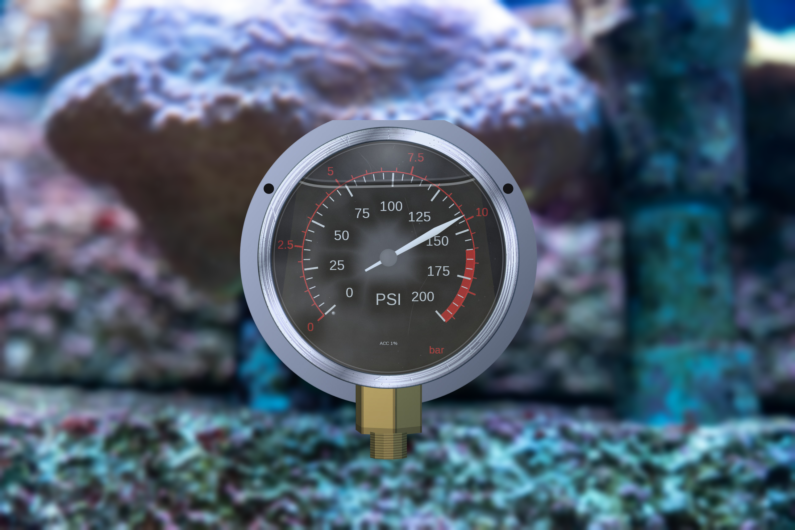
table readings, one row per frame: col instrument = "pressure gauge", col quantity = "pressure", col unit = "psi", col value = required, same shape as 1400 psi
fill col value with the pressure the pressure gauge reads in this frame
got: 142.5 psi
